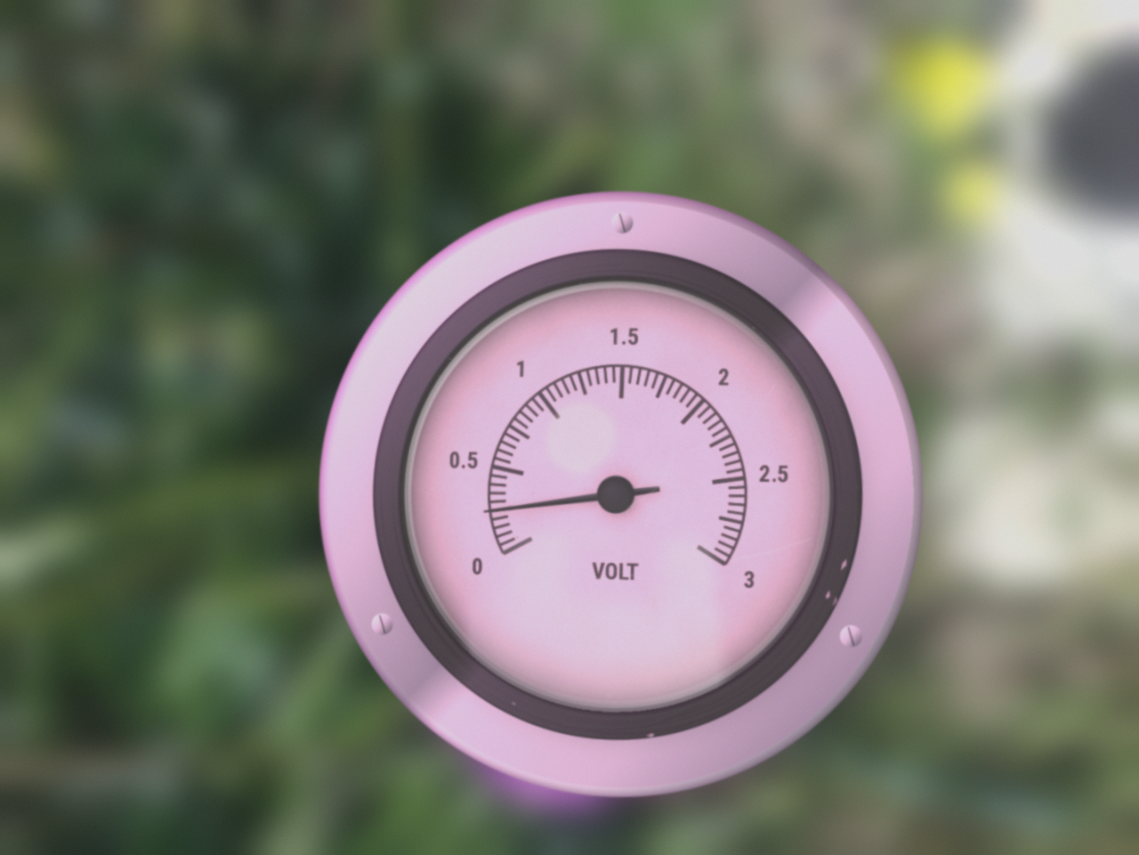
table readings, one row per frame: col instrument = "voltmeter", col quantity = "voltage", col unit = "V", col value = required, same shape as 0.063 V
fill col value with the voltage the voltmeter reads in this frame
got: 0.25 V
